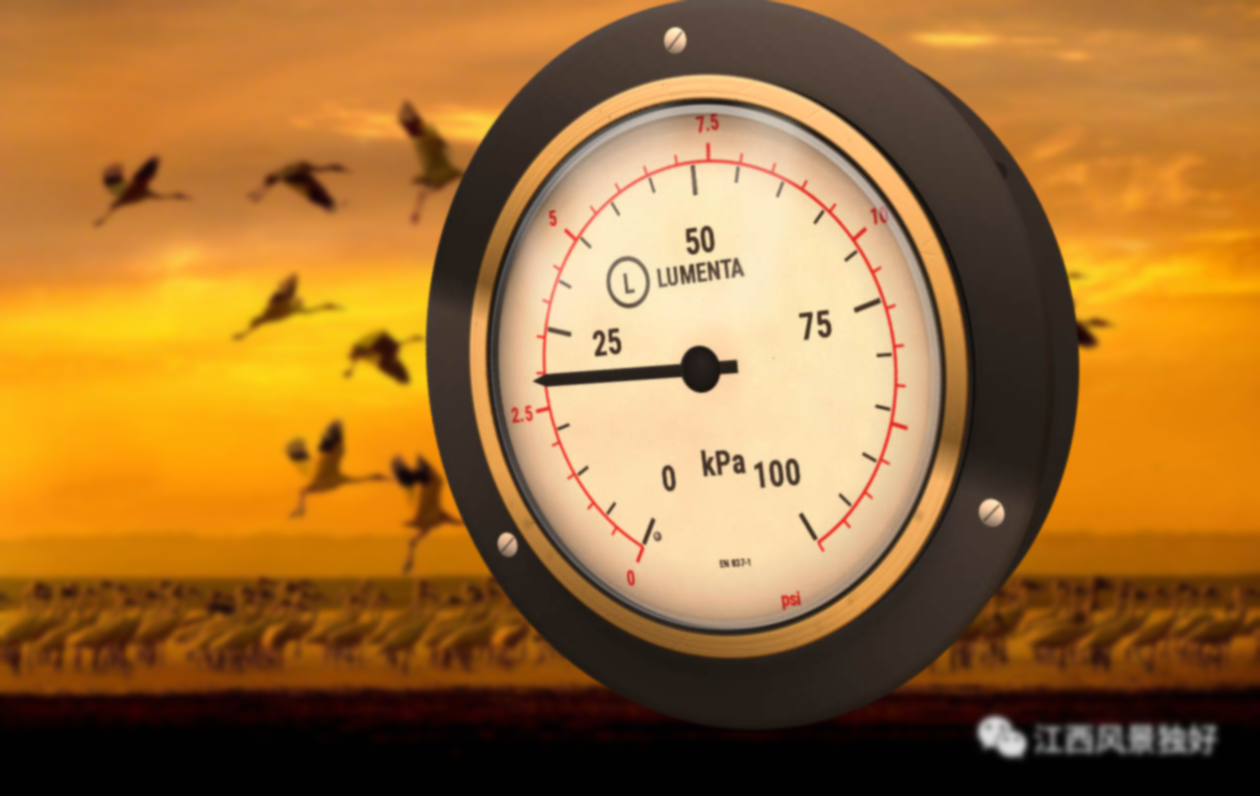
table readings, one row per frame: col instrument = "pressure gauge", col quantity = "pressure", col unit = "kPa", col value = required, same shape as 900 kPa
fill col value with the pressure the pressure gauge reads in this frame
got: 20 kPa
